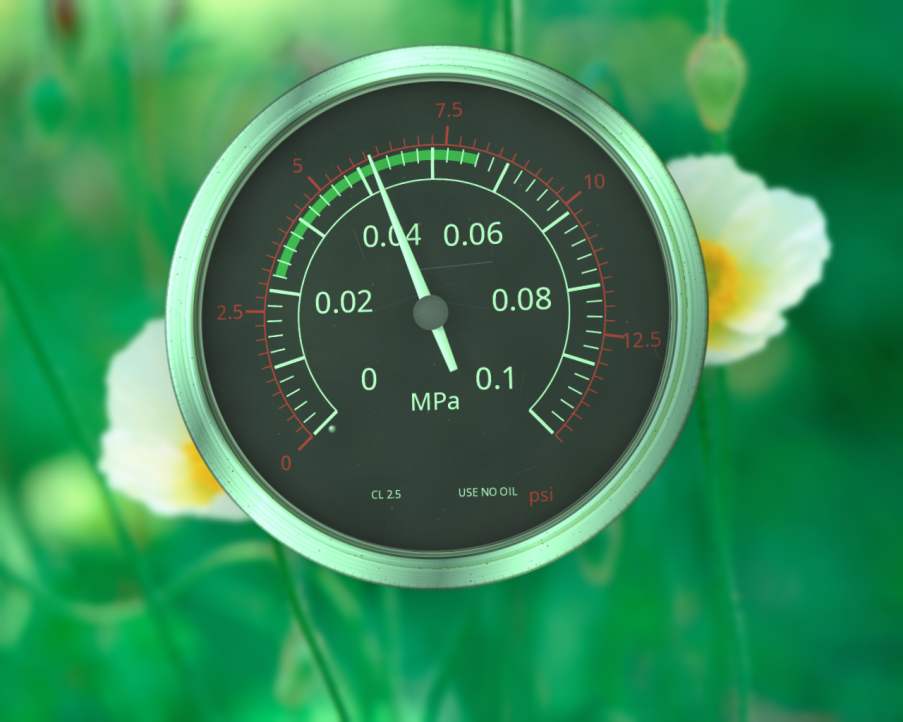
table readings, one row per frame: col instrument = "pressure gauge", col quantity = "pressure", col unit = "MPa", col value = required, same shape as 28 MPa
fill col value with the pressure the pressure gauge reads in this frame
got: 0.042 MPa
